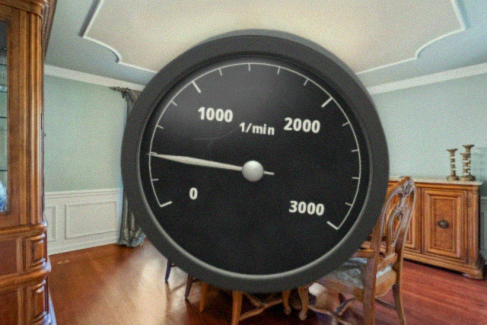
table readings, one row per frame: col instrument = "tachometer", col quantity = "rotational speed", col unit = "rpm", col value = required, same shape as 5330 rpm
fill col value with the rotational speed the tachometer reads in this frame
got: 400 rpm
